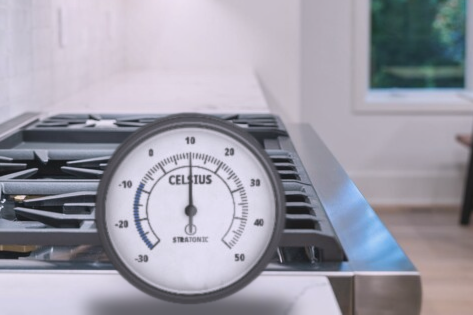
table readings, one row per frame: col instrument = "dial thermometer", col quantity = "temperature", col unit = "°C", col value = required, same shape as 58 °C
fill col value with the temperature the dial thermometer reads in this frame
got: 10 °C
